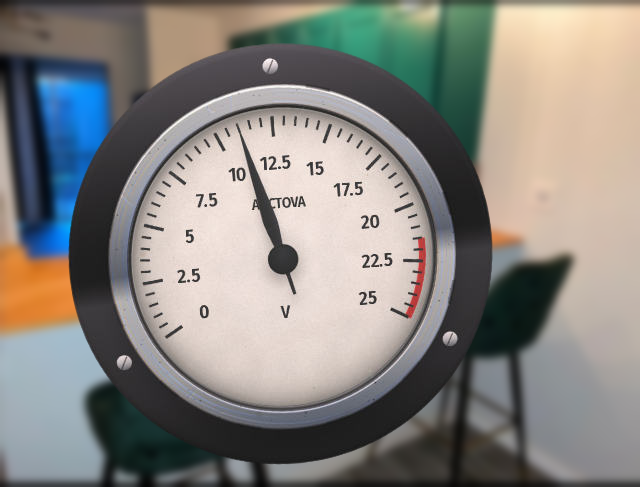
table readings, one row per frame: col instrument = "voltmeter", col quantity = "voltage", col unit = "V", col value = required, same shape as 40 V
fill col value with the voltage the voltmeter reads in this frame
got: 11 V
